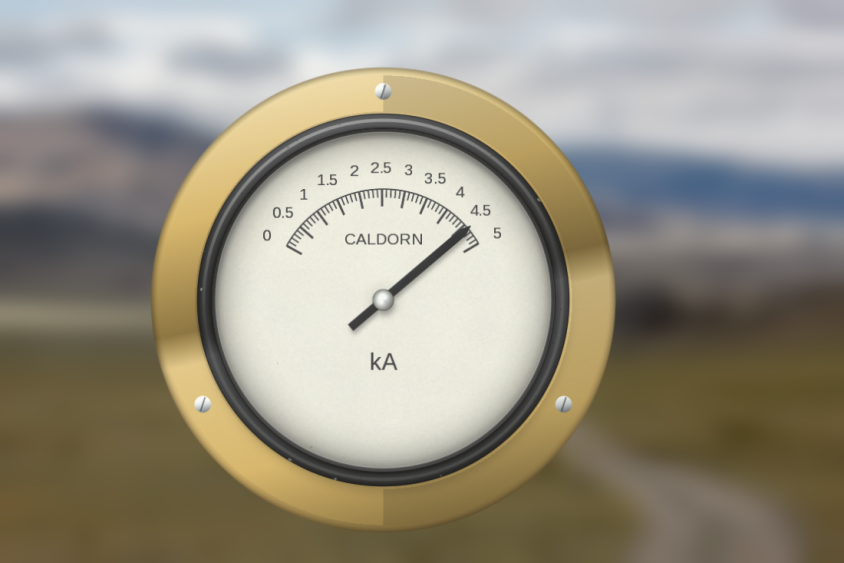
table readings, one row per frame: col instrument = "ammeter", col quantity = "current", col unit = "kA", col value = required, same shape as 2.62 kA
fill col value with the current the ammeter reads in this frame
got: 4.6 kA
